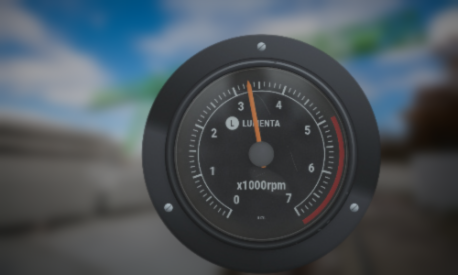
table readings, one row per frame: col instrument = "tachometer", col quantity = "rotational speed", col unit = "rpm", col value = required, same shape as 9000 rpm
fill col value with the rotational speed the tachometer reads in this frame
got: 3300 rpm
